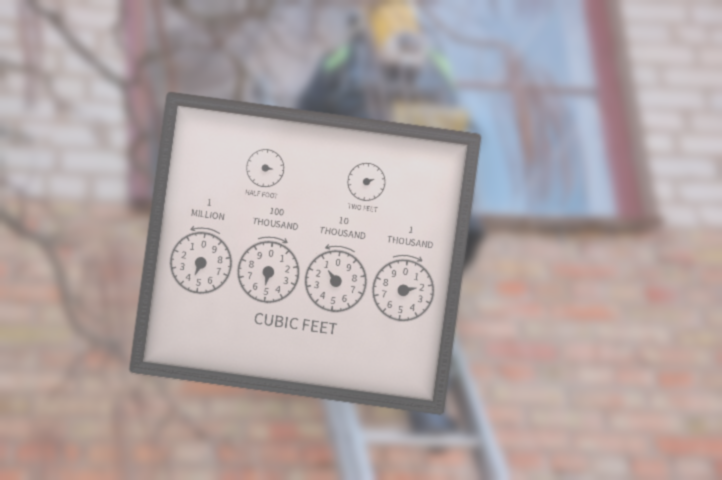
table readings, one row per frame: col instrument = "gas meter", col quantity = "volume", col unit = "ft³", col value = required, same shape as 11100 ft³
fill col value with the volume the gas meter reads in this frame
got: 451200 ft³
